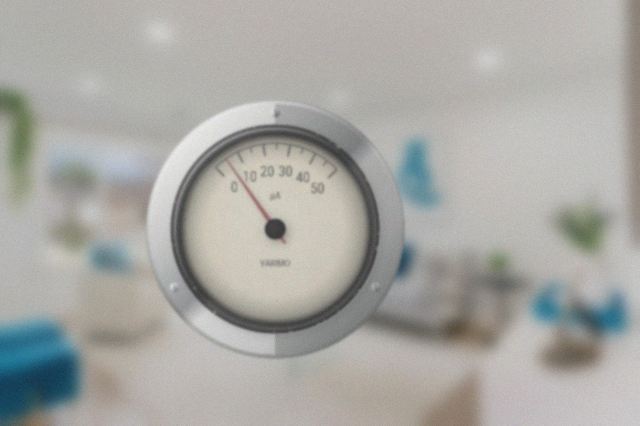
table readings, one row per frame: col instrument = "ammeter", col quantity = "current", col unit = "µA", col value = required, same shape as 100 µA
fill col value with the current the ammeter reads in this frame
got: 5 µA
